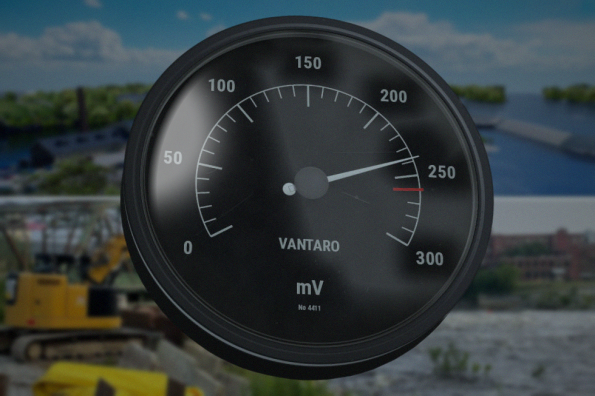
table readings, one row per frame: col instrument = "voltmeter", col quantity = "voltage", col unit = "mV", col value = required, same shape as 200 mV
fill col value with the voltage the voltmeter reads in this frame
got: 240 mV
